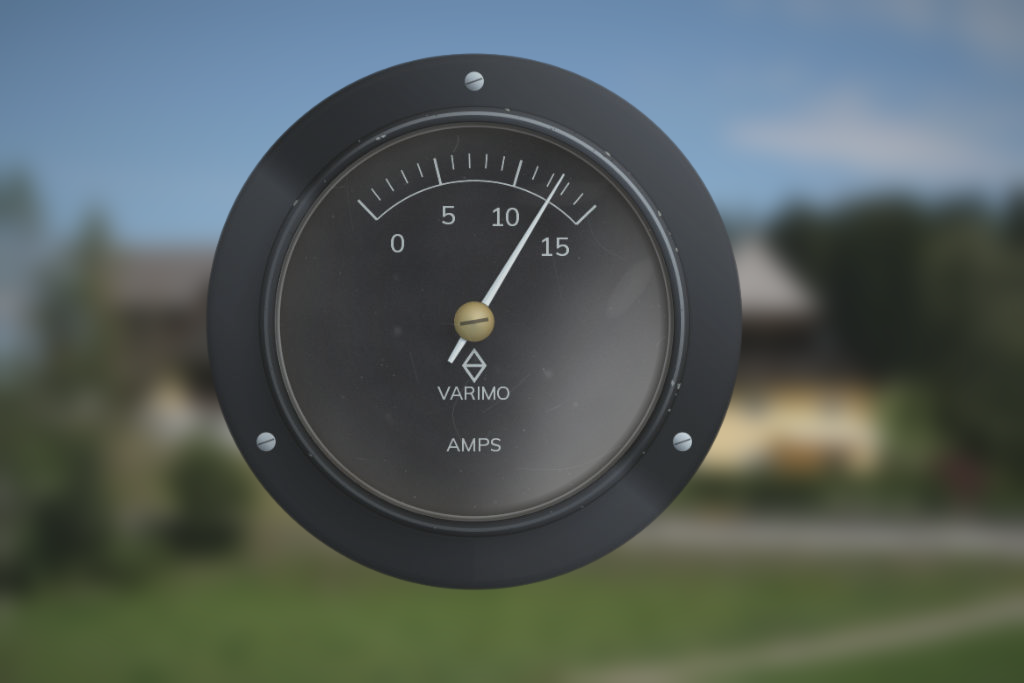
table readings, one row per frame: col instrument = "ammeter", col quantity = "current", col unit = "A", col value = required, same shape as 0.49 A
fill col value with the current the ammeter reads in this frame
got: 12.5 A
